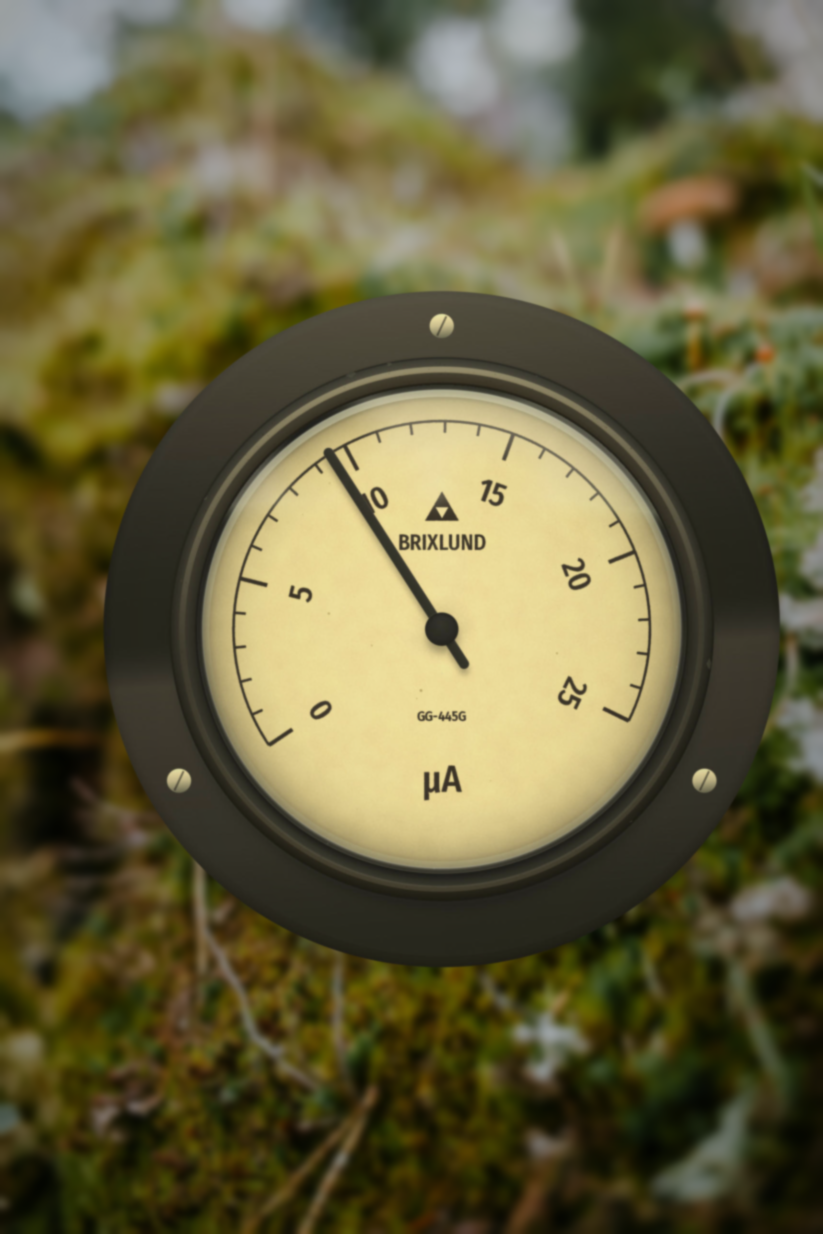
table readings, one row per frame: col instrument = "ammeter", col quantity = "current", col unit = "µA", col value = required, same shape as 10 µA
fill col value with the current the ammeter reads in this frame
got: 9.5 µA
